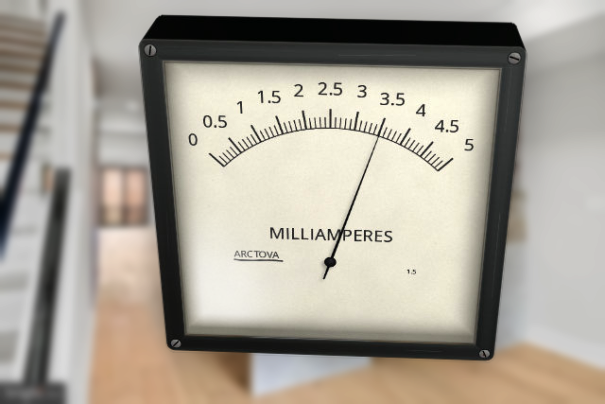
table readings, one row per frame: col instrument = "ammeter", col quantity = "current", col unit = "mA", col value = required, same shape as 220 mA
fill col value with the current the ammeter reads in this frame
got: 3.5 mA
